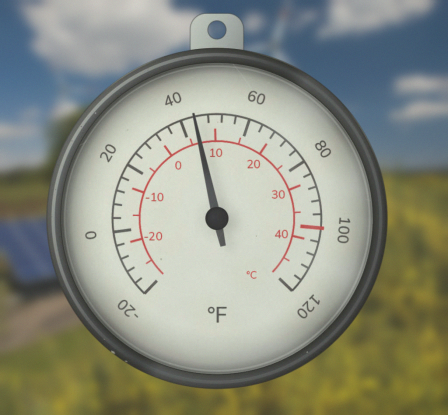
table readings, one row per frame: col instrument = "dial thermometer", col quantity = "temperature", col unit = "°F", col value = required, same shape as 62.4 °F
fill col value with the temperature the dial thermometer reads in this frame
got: 44 °F
